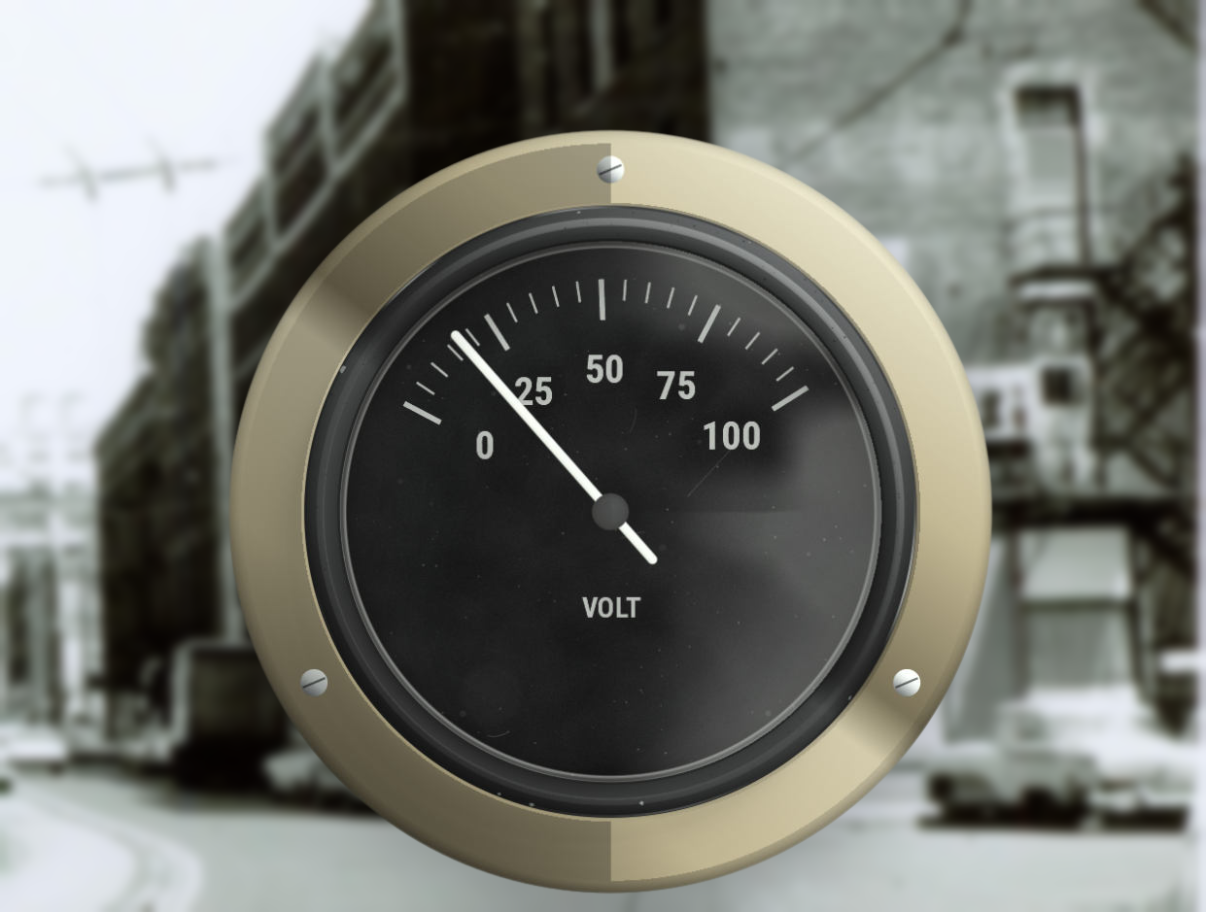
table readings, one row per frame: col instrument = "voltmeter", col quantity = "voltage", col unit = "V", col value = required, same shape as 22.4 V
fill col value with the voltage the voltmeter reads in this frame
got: 17.5 V
